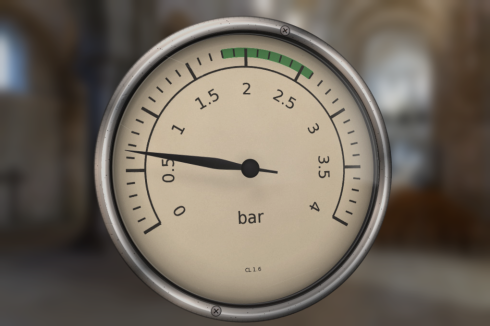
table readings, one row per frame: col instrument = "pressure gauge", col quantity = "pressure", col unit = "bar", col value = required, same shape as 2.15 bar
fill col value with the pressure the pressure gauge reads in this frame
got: 0.65 bar
